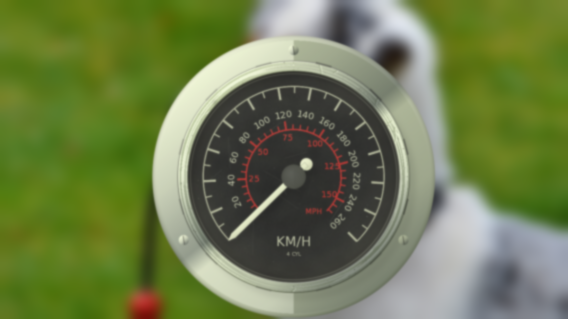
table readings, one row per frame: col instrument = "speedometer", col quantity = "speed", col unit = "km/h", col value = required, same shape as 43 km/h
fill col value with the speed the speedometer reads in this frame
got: 0 km/h
